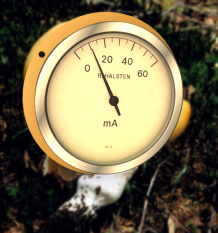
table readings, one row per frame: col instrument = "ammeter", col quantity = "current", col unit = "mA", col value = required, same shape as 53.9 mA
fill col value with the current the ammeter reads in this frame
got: 10 mA
